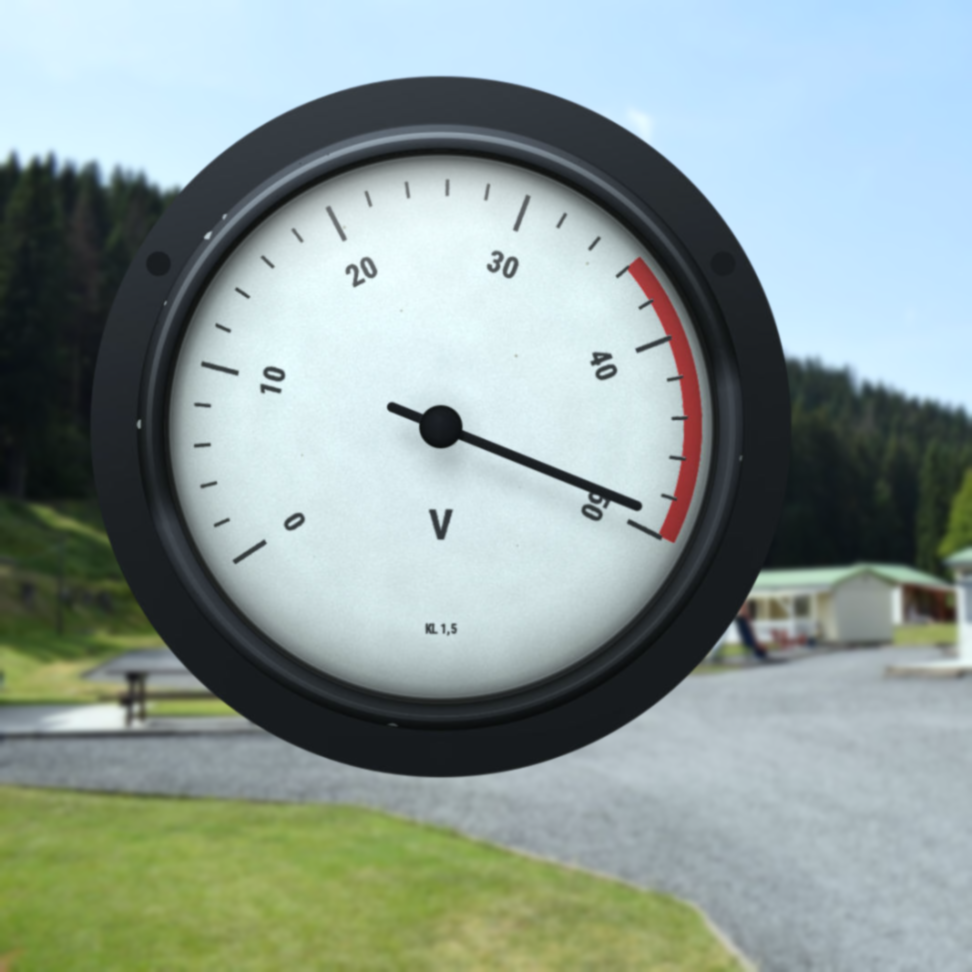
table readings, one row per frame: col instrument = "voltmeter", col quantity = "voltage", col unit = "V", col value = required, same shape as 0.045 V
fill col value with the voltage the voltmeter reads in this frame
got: 49 V
